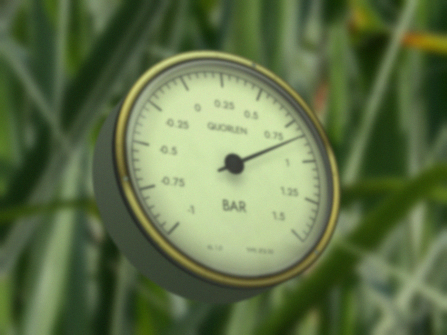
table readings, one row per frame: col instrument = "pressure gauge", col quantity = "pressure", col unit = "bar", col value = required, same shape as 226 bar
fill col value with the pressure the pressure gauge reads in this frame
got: 0.85 bar
